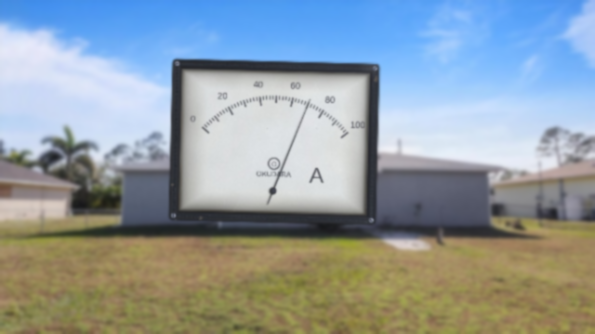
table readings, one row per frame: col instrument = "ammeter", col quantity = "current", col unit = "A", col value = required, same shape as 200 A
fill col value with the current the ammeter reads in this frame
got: 70 A
